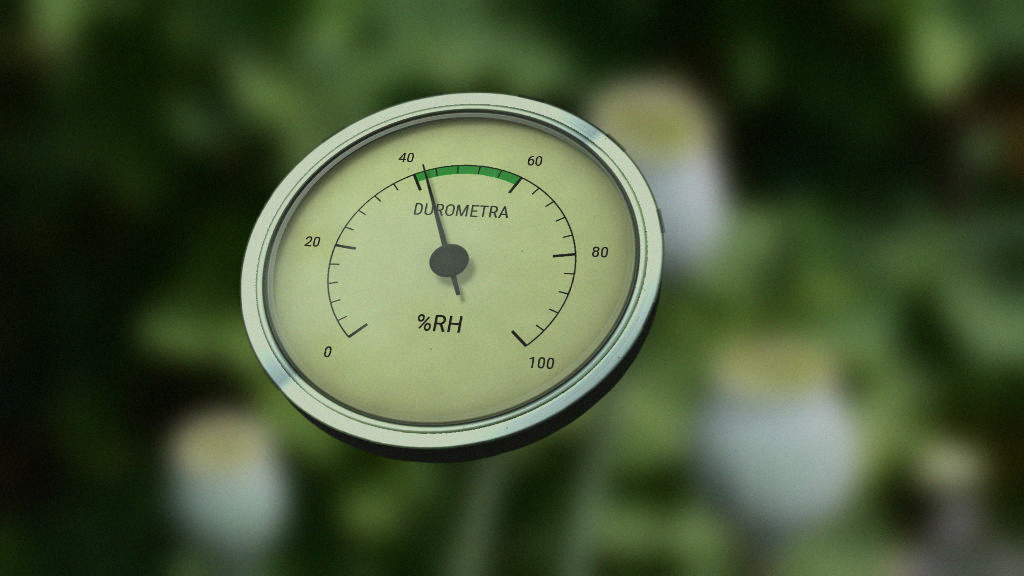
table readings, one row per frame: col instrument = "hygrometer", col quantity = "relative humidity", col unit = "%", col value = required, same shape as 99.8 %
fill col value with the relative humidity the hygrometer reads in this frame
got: 42 %
